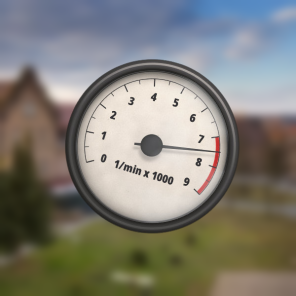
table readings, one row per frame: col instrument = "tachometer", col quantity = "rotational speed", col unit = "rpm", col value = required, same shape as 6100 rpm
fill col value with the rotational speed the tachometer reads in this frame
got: 7500 rpm
